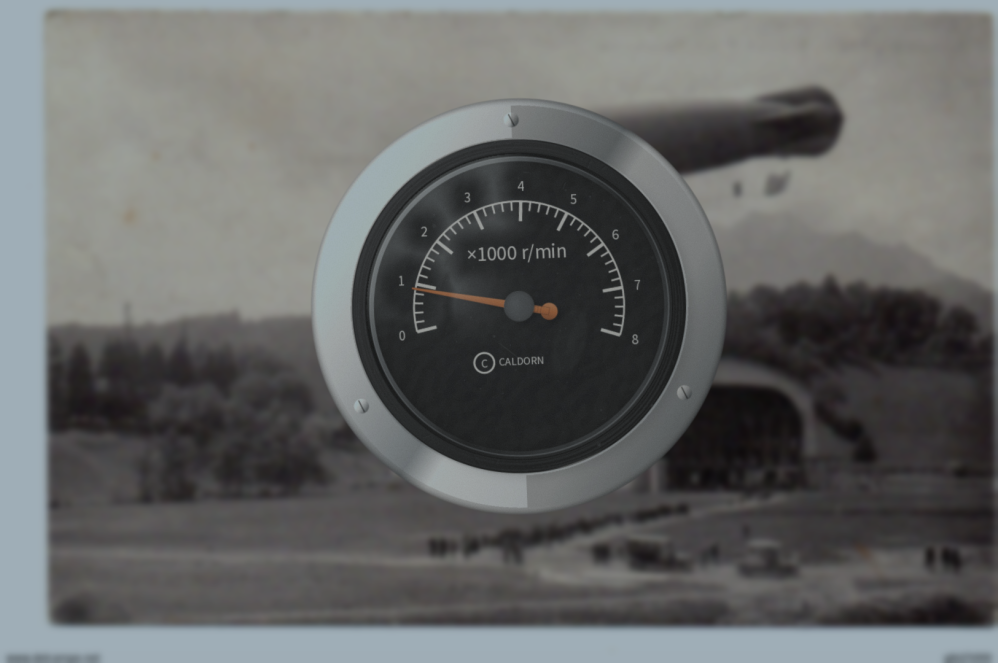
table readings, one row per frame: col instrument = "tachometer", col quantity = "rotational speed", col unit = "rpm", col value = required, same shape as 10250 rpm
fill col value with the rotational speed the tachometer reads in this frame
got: 900 rpm
